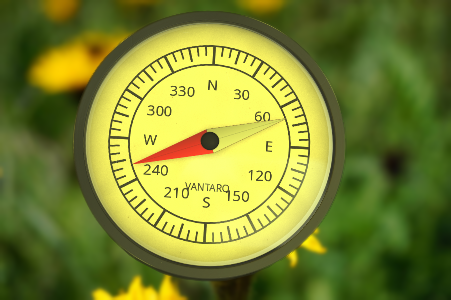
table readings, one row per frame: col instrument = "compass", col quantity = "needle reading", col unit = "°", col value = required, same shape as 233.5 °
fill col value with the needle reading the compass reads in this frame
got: 250 °
